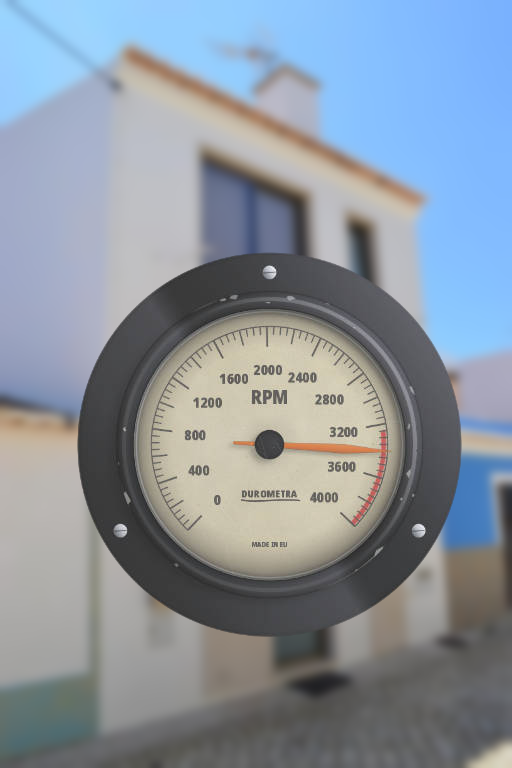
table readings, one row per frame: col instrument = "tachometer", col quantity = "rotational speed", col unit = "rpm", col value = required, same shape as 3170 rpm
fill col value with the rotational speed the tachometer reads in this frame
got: 3400 rpm
